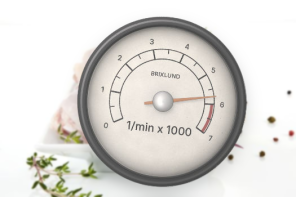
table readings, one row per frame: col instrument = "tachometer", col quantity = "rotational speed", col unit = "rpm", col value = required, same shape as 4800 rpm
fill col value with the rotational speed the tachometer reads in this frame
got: 5750 rpm
